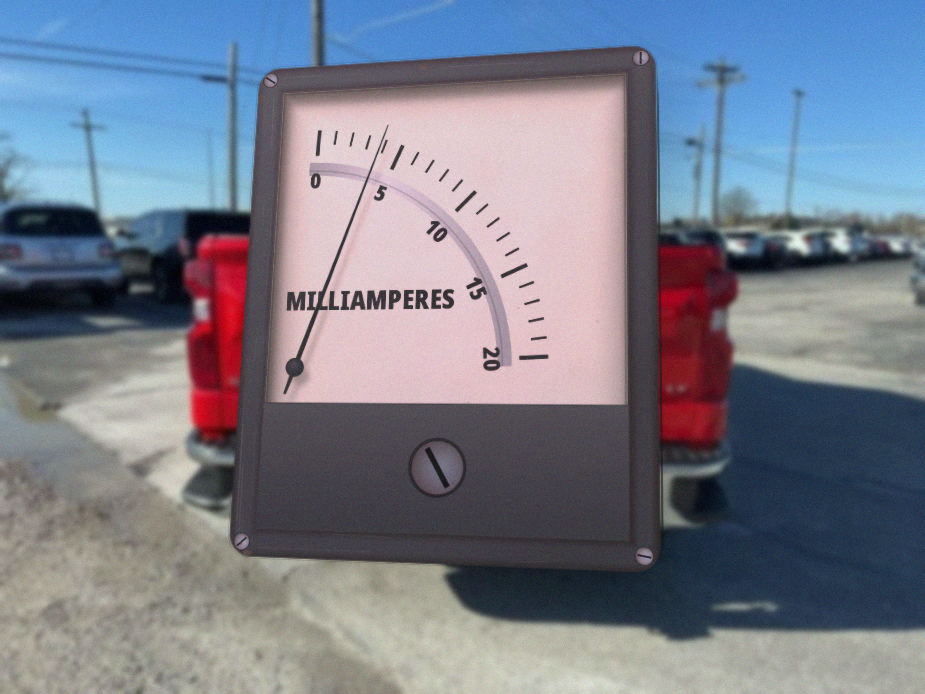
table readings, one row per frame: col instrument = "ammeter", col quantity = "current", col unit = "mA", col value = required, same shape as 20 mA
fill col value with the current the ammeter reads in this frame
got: 4 mA
